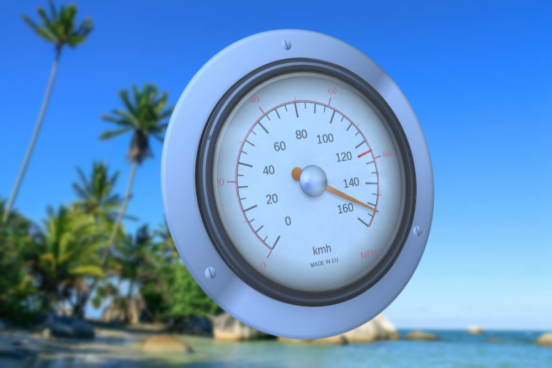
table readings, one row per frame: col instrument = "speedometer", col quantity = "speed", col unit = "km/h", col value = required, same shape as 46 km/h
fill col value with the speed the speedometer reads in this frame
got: 152.5 km/h
